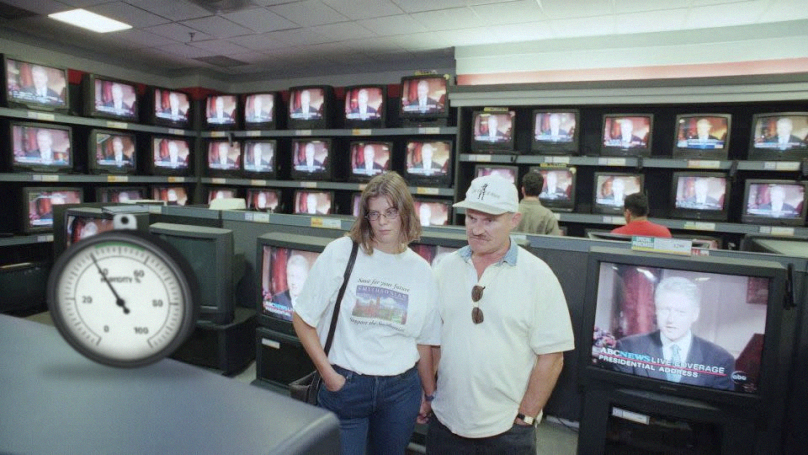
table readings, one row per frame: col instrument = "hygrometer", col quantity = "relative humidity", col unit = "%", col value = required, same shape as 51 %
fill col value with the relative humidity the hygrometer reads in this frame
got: 40 %
